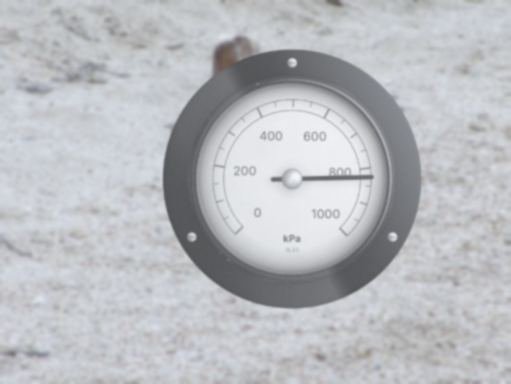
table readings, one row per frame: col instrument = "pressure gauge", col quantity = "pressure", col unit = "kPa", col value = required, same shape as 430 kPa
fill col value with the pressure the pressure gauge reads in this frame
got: 825 kPa
